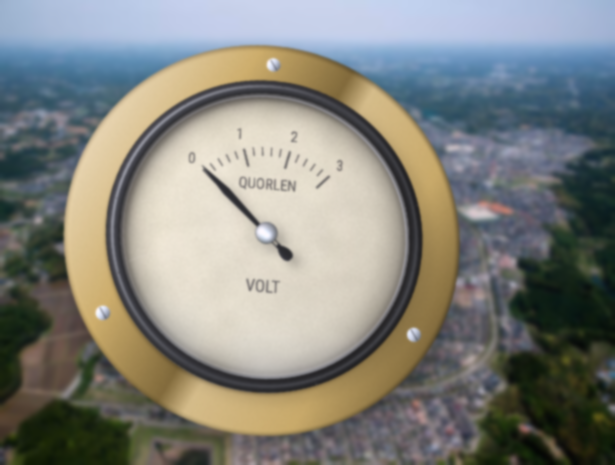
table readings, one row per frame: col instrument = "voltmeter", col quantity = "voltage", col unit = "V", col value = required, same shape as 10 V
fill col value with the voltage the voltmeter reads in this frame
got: 0 V
